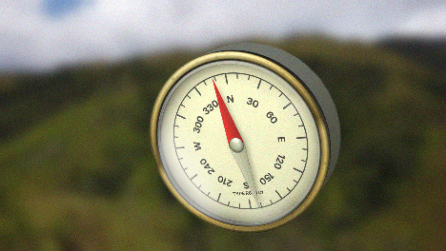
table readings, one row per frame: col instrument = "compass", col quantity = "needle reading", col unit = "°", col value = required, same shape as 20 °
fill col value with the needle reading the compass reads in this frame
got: 350 °
